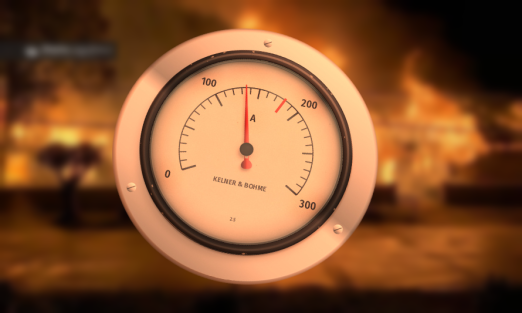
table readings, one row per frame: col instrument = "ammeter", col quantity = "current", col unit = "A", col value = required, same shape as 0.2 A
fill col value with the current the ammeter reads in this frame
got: 135 A
